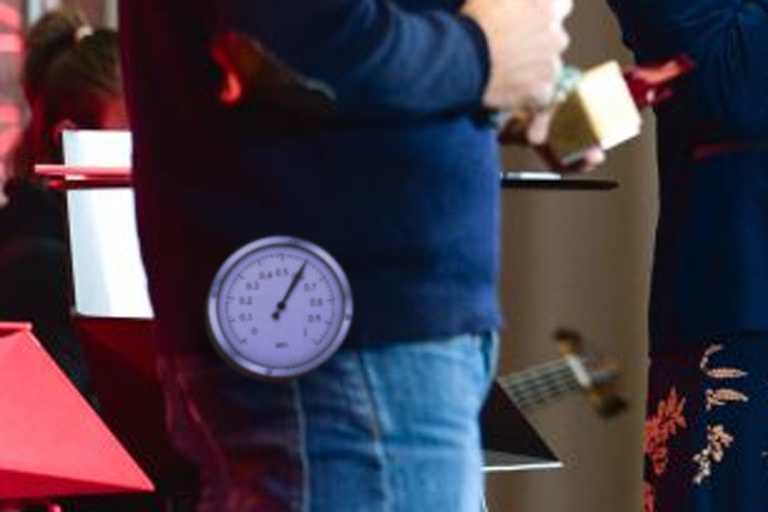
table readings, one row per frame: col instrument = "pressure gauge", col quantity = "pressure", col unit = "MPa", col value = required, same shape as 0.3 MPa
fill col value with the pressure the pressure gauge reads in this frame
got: 0.6 MPa
